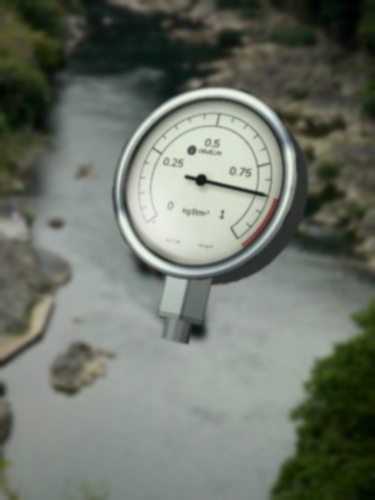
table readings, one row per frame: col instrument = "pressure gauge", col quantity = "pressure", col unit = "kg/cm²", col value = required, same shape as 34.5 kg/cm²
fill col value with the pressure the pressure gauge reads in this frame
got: 0.85 kg/cm²
